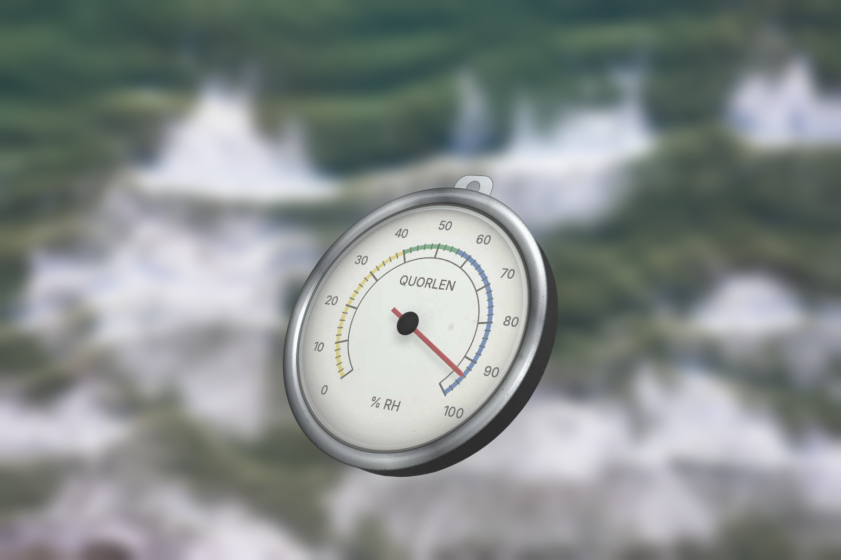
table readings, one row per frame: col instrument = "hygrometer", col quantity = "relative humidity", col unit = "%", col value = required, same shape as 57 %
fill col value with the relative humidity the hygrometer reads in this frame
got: 94 %
